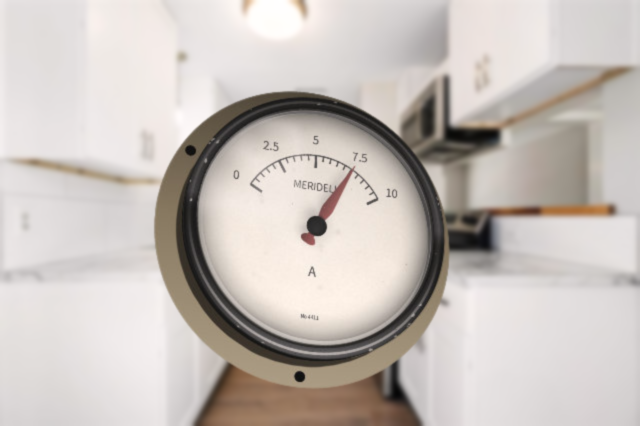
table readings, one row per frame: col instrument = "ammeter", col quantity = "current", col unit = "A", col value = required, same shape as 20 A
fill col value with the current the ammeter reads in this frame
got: 7.5 A
